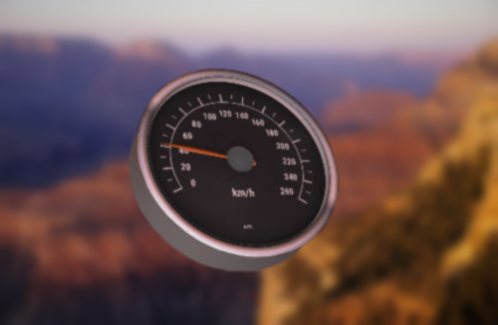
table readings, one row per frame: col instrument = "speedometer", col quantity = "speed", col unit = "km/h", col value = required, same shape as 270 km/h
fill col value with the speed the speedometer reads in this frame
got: 40 km/h
